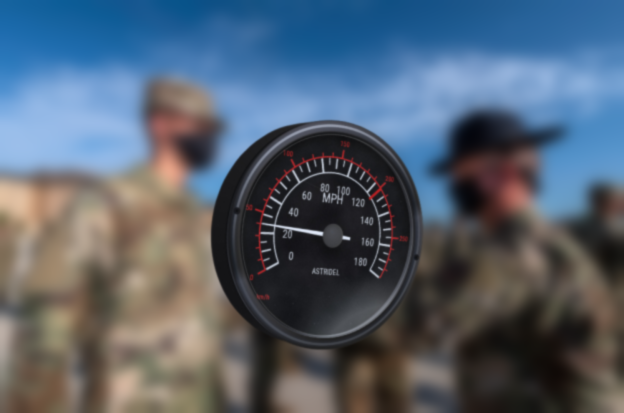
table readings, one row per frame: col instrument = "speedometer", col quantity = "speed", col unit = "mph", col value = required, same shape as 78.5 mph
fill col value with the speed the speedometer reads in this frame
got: 25 mph
